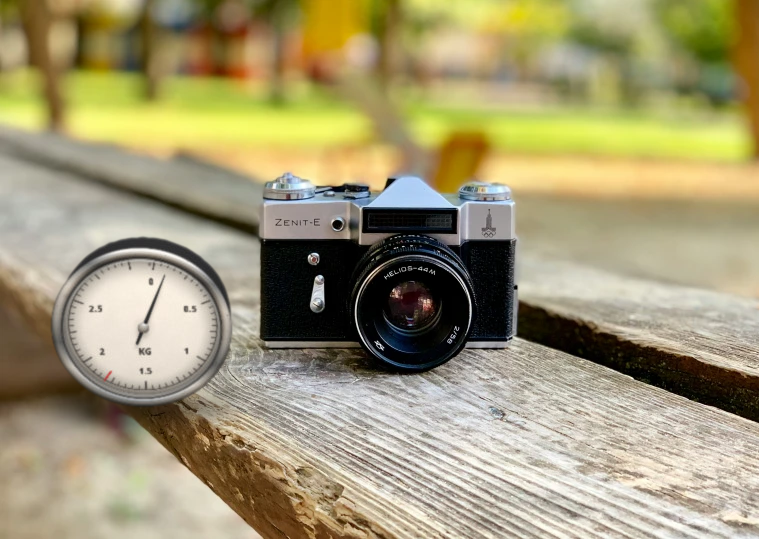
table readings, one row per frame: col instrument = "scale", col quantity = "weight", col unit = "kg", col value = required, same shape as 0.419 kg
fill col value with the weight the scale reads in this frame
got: 0.1 kg
